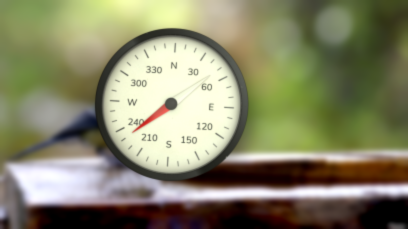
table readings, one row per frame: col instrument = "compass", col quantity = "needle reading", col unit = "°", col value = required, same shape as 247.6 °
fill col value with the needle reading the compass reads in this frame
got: 230 °
